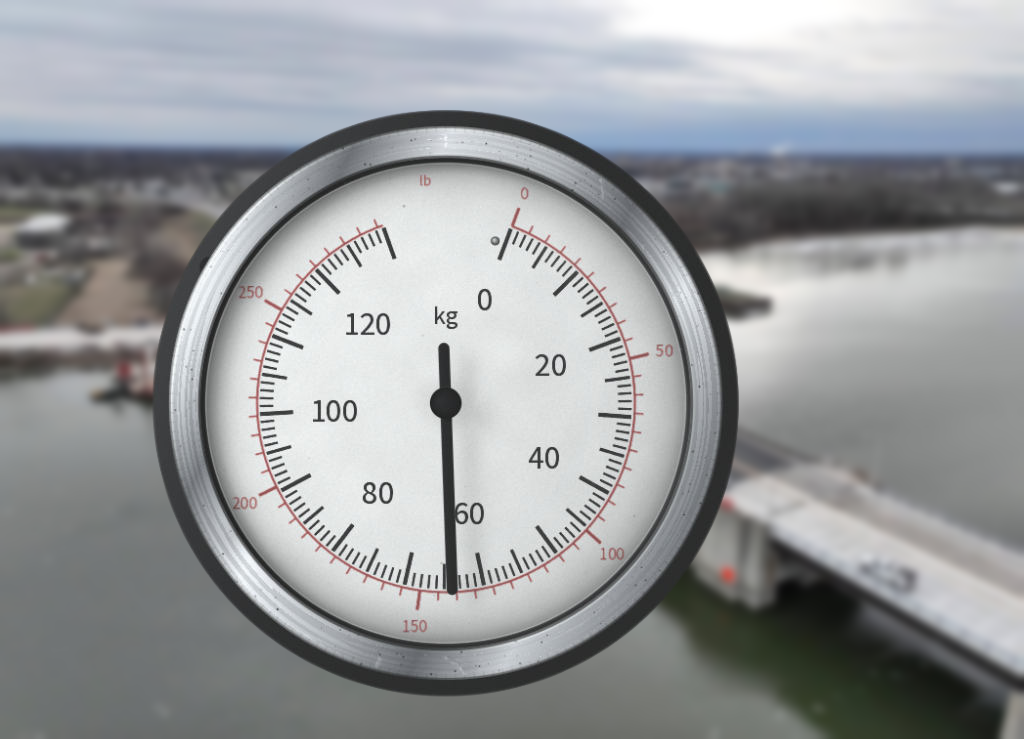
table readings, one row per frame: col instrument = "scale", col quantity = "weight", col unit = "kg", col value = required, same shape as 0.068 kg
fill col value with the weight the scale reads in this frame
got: 64 kg
